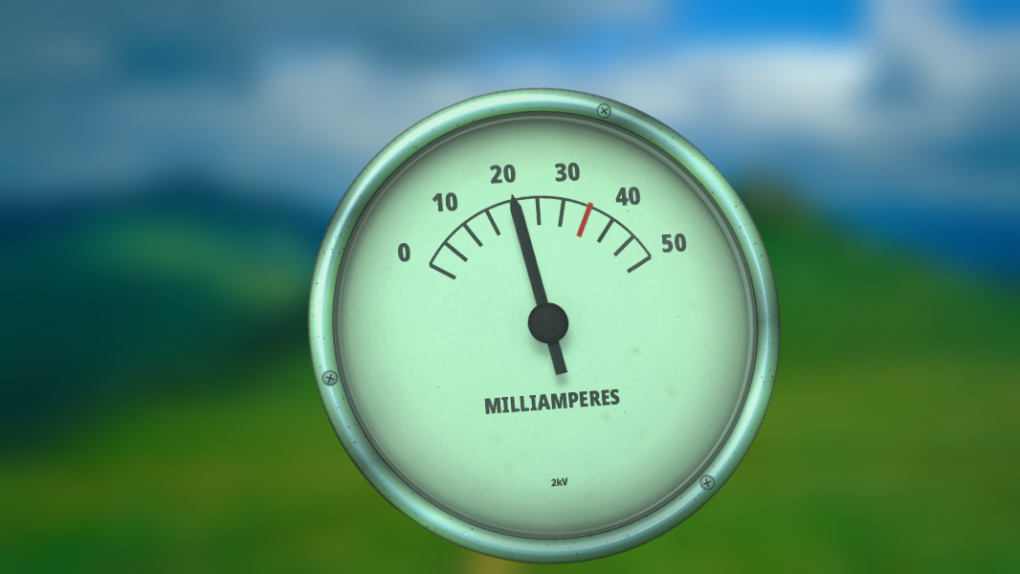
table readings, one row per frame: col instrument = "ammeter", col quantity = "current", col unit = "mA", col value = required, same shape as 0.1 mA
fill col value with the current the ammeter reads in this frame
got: 20 mA
